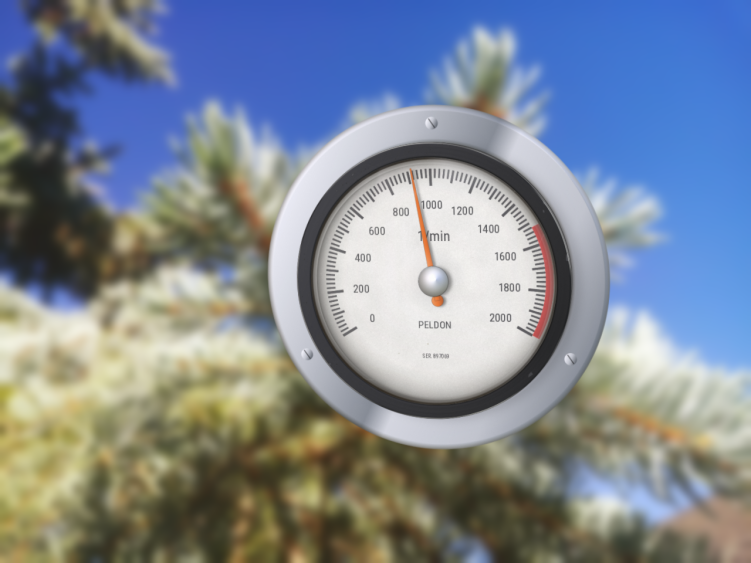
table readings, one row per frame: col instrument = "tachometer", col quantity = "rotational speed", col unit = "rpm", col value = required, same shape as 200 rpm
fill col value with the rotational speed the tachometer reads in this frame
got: 920 rpm
